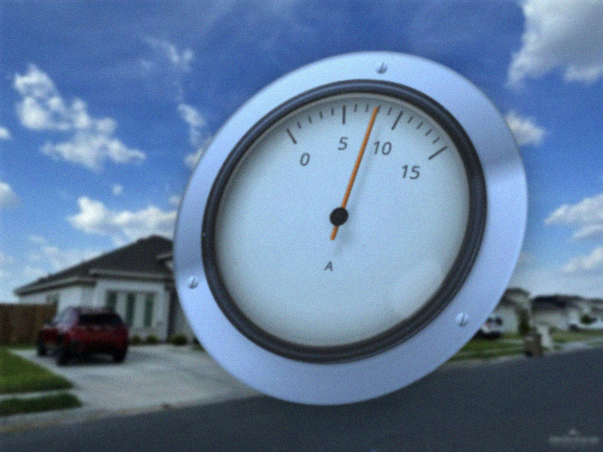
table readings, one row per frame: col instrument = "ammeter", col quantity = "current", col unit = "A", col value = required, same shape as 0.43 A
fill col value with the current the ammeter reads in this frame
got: 8 A
